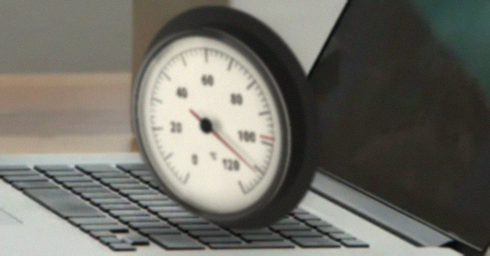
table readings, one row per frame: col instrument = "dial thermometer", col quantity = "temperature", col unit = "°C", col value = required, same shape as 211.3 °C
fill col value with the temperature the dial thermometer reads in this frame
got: 110 °C
